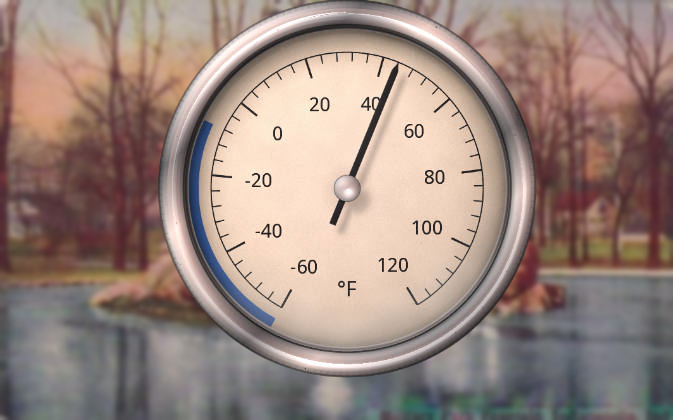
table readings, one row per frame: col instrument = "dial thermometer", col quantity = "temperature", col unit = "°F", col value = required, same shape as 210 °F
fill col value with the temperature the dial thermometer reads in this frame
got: 44 °F
